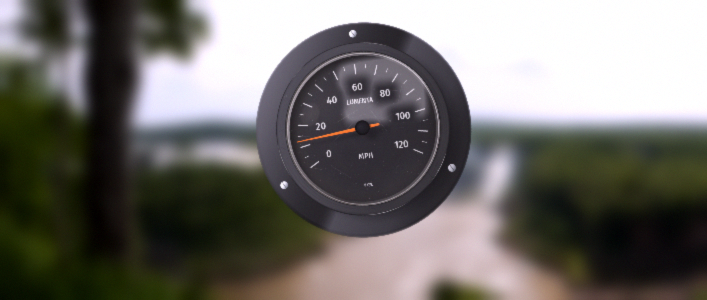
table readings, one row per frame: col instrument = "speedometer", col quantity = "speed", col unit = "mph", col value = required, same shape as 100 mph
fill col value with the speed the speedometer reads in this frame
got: 12.5 mph
